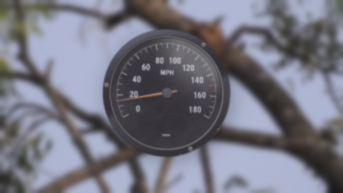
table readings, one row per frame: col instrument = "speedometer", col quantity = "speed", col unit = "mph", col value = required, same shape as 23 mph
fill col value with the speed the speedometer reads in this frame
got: 15 mph
